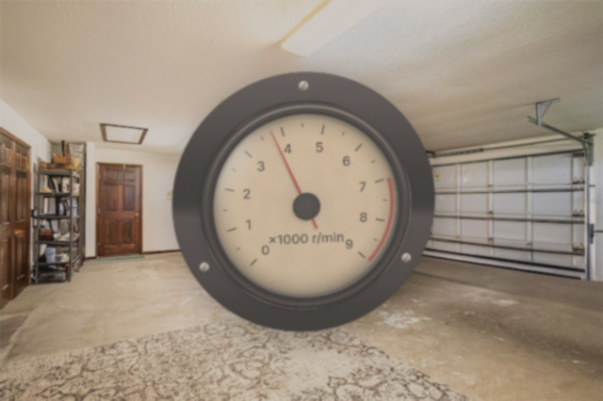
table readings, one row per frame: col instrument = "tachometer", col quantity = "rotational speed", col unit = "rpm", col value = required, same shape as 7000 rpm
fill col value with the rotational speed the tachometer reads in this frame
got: 3750 rpm
